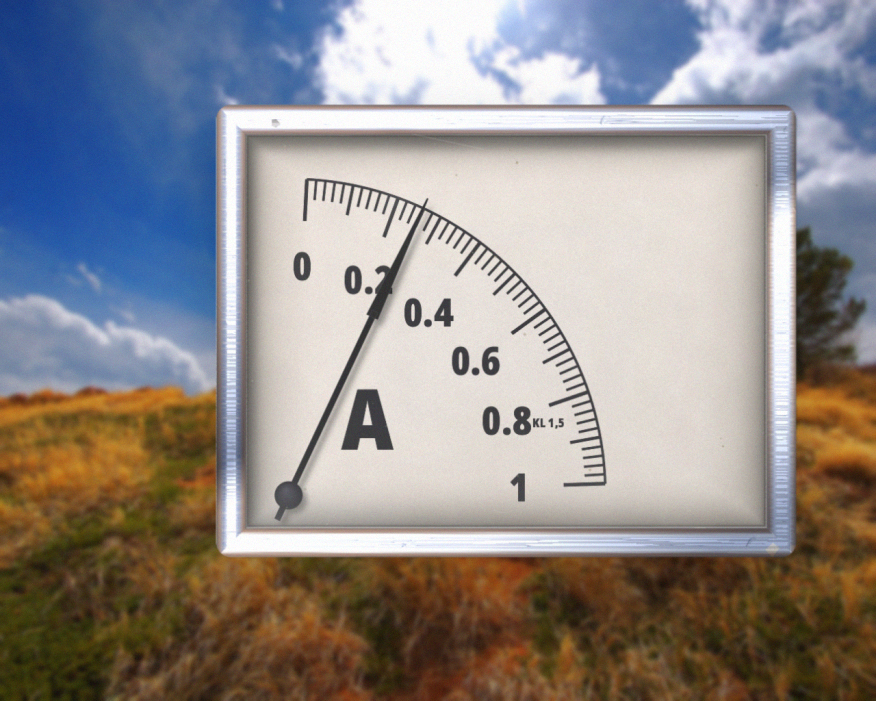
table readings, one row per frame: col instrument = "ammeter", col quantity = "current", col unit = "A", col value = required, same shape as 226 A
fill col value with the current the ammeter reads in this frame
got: 0.26 A
